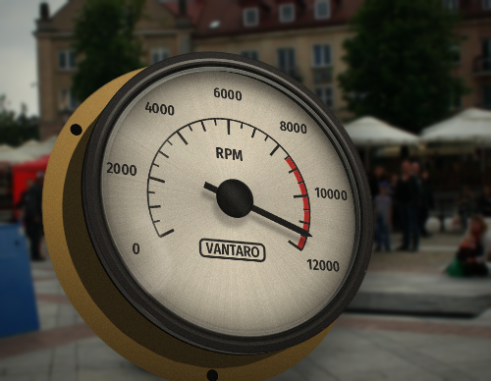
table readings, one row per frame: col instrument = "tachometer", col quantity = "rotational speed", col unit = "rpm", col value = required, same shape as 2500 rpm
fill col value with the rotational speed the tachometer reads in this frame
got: 11500 rpm
